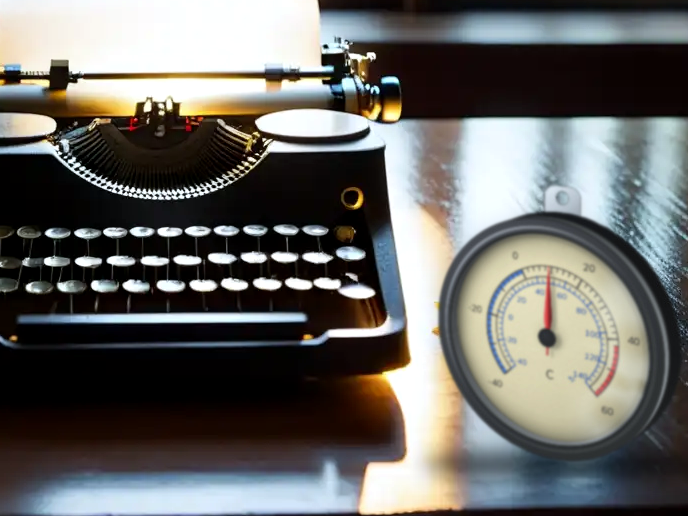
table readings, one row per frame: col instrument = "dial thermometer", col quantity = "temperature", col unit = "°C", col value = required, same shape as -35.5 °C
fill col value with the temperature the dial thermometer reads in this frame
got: 10 °C
